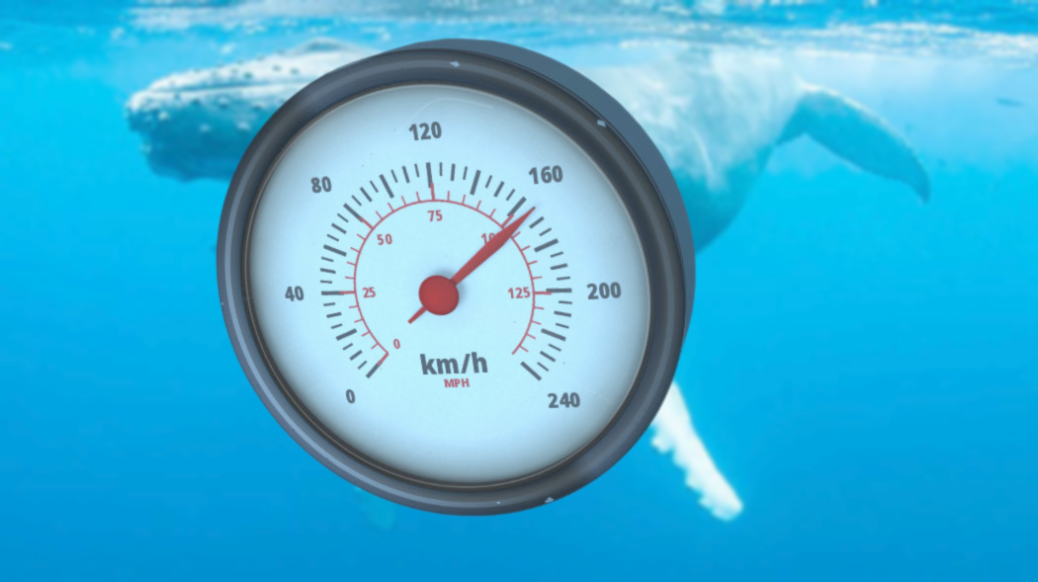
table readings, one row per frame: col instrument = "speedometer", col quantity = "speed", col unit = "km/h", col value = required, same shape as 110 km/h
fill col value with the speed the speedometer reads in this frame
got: 165 km/h
